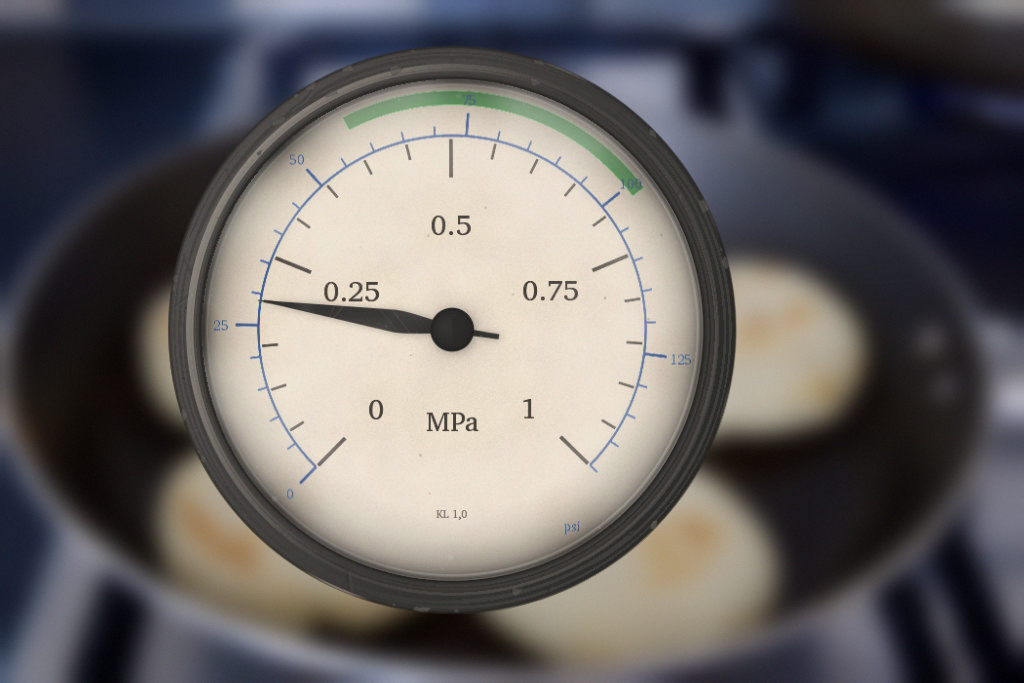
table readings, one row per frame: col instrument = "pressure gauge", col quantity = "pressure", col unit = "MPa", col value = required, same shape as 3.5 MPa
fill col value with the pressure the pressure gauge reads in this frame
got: 0.2 MPa
